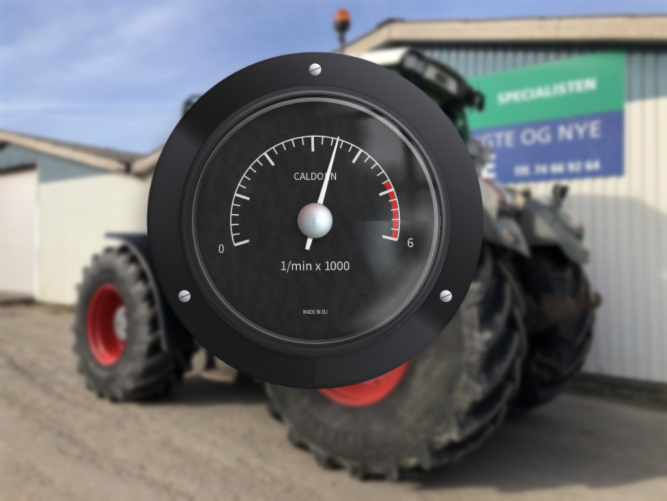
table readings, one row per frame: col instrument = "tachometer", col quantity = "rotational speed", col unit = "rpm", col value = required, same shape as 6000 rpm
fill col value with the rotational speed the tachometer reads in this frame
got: 3500 rpm
